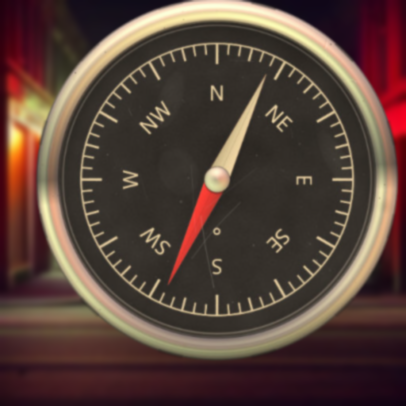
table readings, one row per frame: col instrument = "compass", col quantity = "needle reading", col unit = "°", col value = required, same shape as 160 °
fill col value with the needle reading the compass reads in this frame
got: 205 °
